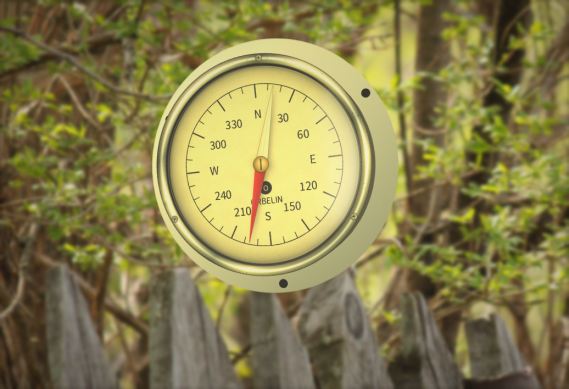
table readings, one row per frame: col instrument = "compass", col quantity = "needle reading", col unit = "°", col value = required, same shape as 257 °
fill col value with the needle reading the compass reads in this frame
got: 195 °
